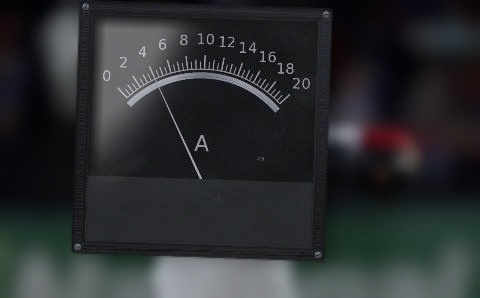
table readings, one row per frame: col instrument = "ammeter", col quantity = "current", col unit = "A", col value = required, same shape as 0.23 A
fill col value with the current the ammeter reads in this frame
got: 4 A
